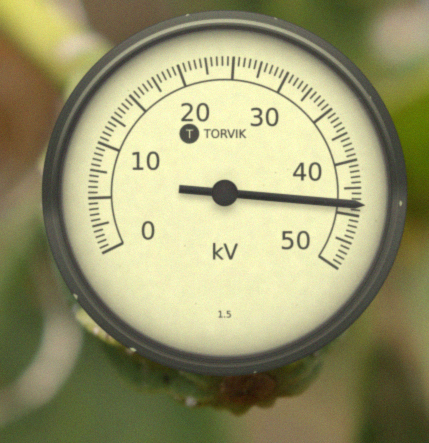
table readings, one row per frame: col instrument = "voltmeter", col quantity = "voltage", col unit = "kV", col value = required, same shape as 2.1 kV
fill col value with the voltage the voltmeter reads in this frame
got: 44 kV
